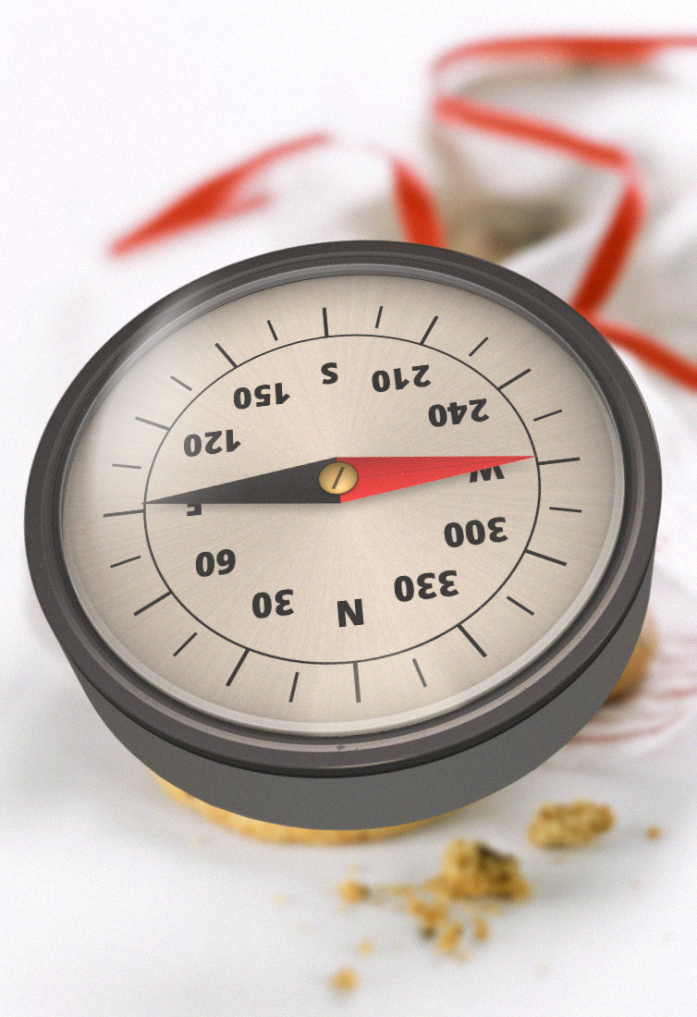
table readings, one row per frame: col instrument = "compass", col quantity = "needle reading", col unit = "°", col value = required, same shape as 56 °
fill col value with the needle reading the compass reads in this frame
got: 270 °
